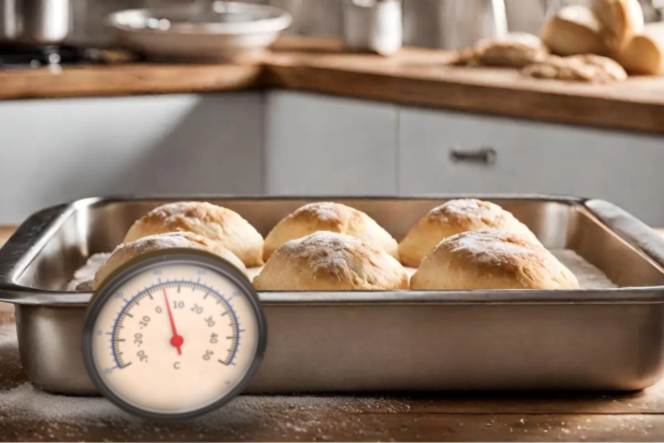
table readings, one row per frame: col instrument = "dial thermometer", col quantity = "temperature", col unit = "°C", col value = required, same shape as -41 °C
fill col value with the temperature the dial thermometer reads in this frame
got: 5 °C
